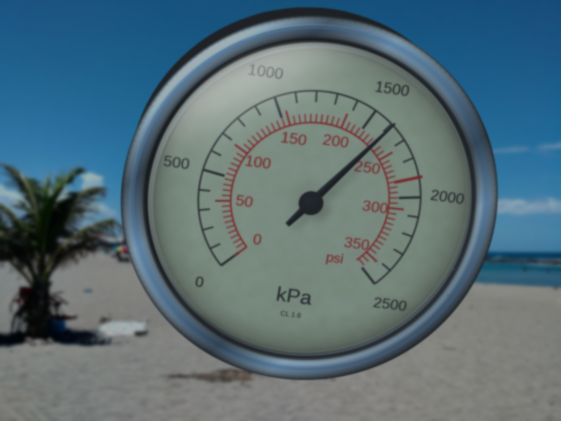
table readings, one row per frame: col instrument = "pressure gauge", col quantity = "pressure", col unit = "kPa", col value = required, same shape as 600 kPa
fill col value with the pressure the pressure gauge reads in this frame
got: 1600 kPa
